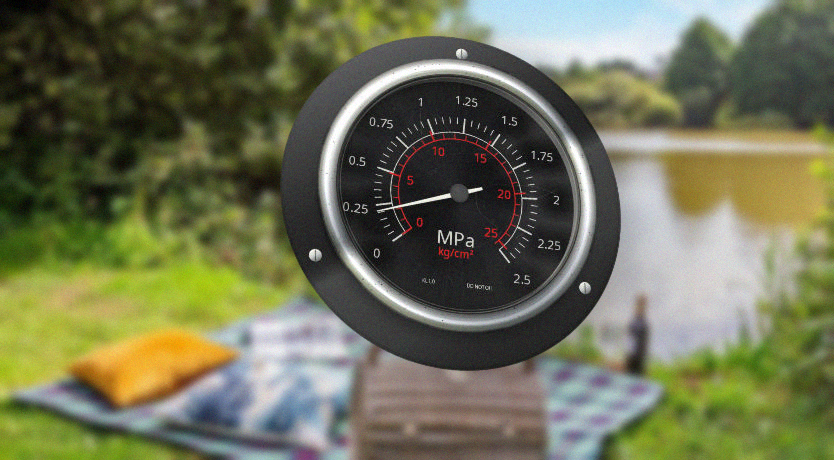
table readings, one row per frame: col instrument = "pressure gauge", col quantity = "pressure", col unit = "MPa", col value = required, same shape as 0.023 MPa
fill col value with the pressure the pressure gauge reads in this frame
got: 0.2 MPa
